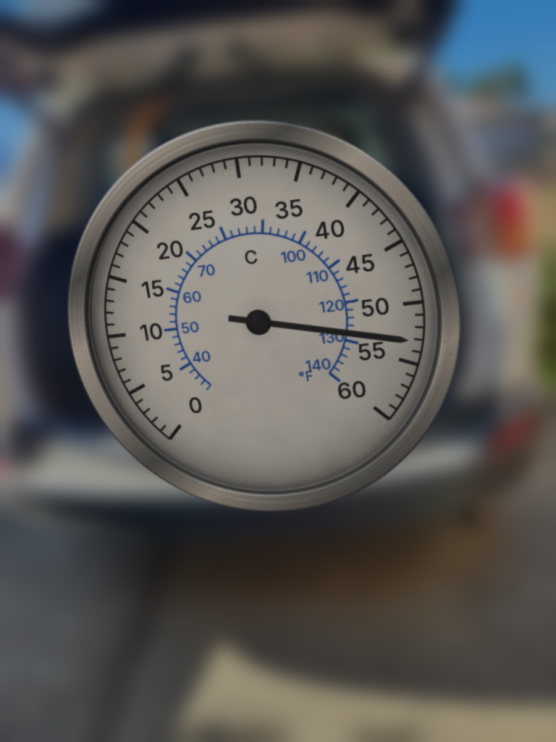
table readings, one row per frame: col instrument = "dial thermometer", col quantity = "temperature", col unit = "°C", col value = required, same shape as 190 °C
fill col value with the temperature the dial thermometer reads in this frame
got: 53 °C
